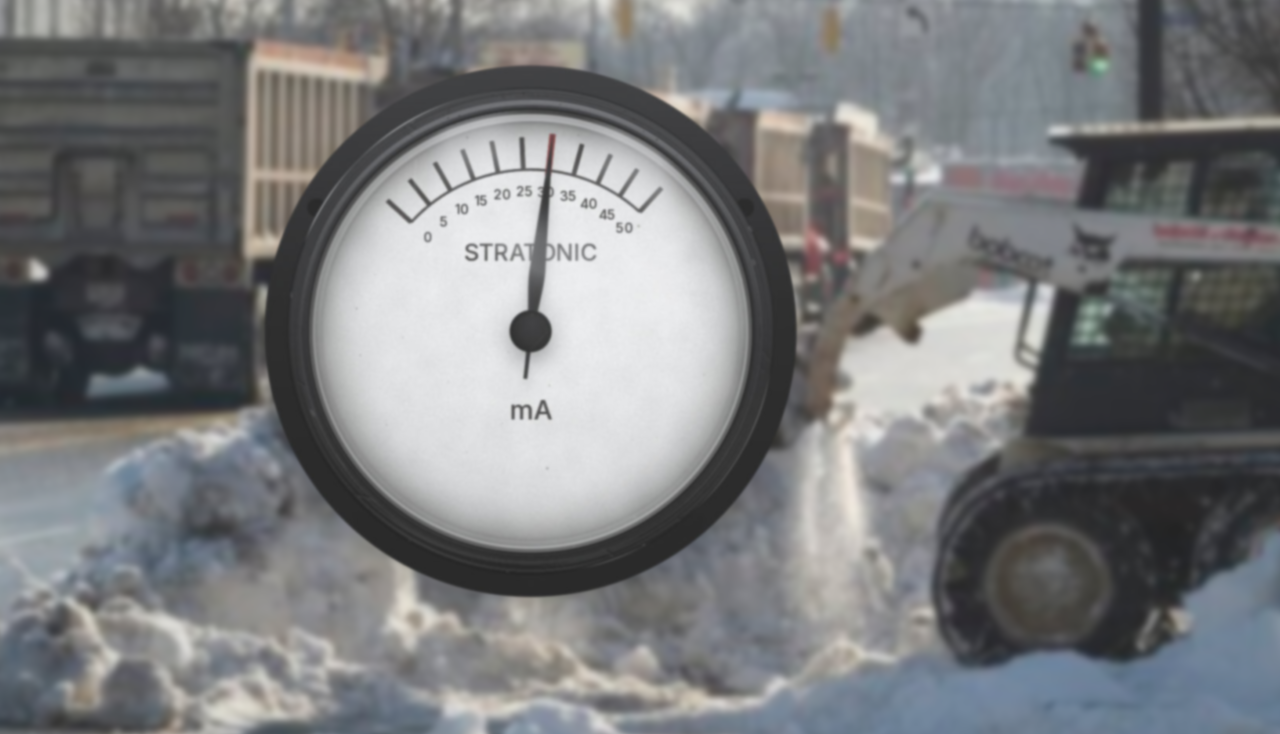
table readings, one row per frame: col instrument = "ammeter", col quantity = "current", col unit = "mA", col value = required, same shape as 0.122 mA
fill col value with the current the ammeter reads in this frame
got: 30 mA
